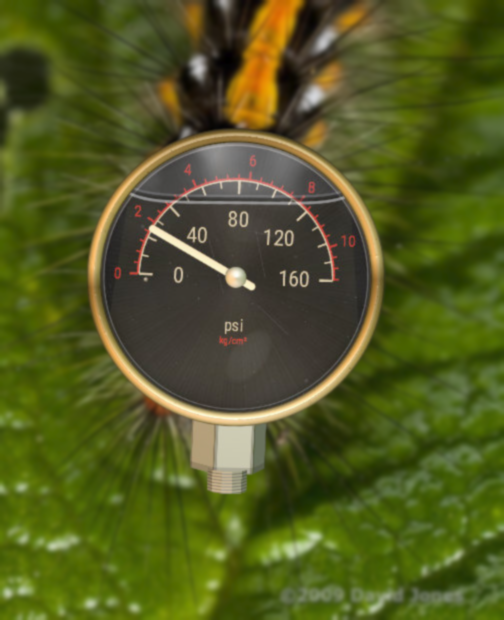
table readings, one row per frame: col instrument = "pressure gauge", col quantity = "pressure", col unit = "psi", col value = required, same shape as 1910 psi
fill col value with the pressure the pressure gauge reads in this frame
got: 25 psi
